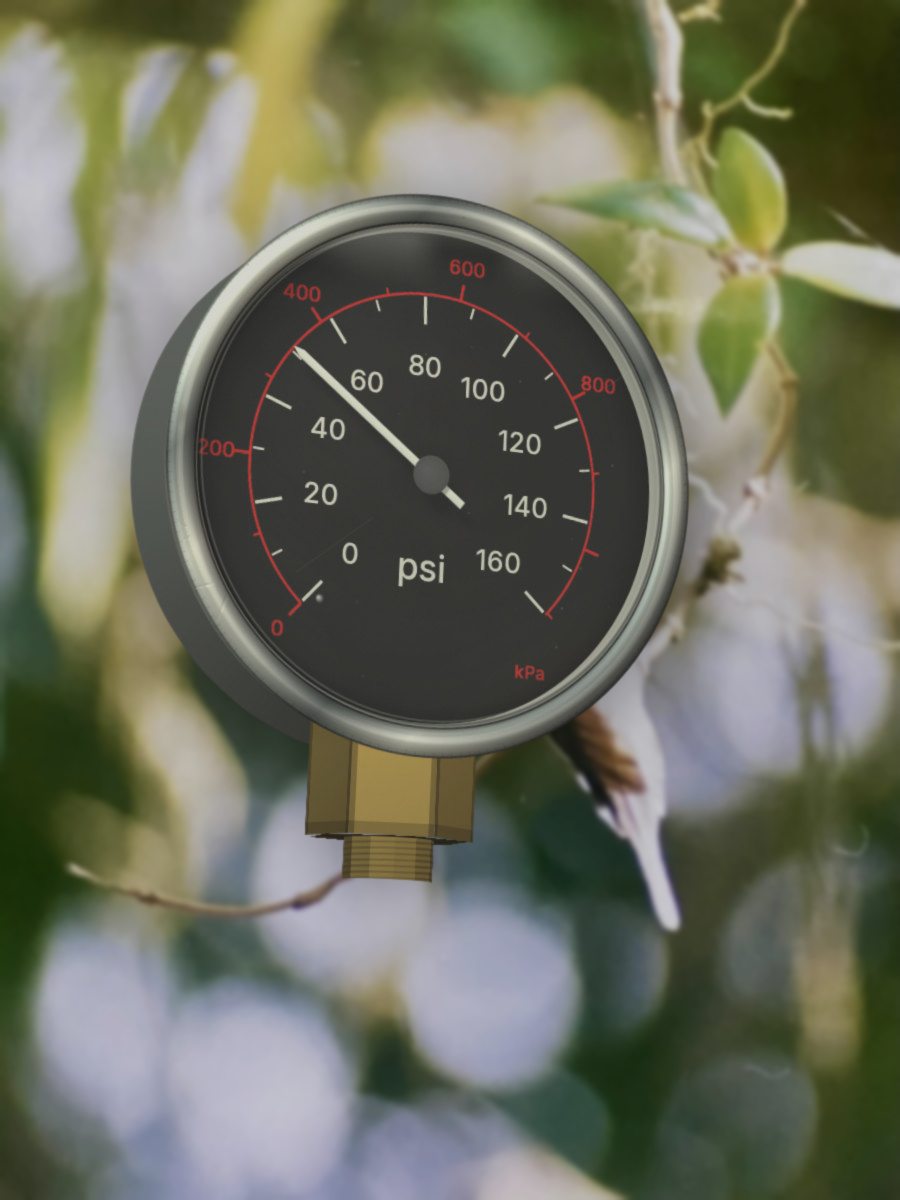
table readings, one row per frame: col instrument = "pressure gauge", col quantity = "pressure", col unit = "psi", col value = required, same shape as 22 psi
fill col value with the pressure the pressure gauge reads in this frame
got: 50 psi
